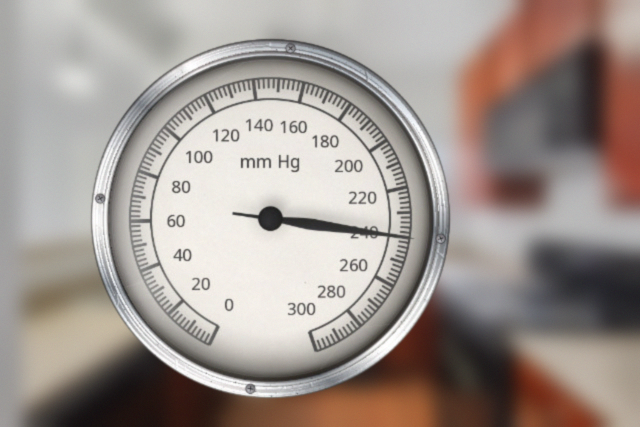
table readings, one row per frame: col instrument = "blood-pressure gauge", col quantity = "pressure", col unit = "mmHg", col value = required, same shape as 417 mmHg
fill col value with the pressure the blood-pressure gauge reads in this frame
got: 240 mmHg
